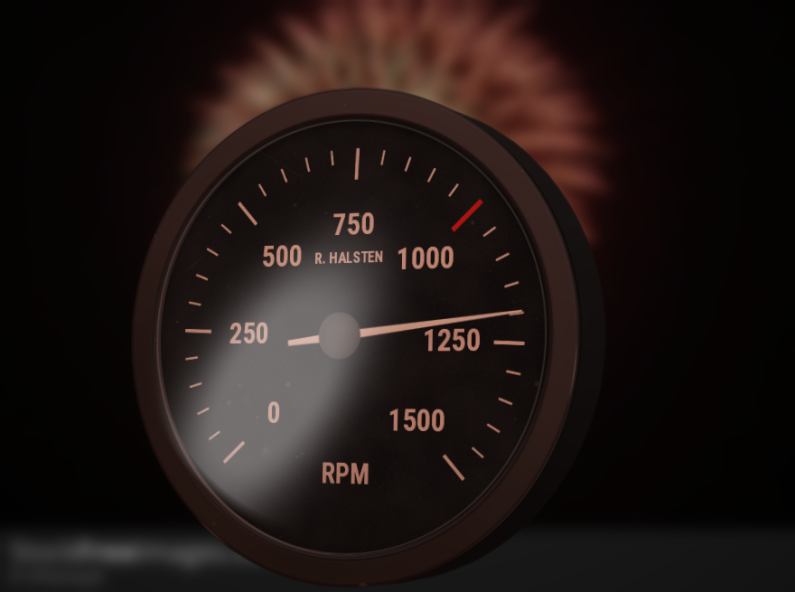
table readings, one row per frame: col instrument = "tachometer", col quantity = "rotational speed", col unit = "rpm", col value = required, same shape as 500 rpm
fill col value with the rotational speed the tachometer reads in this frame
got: 1200 rpm
